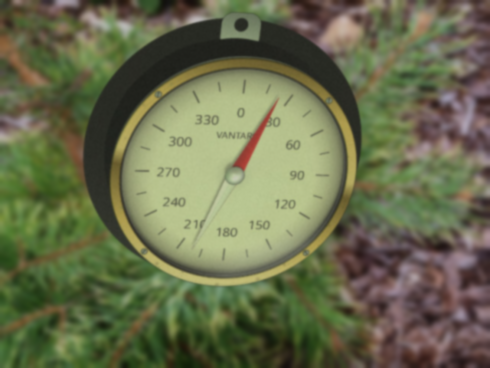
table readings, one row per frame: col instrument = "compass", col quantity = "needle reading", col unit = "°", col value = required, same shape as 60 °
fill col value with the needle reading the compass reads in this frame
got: 22.5 °
